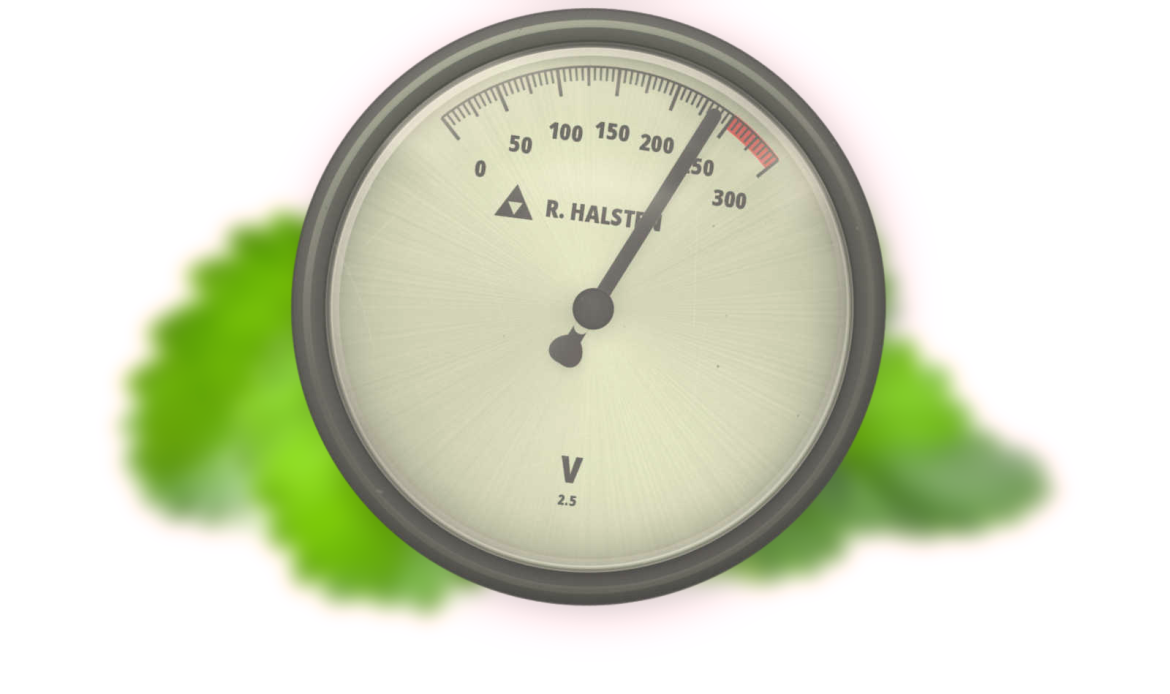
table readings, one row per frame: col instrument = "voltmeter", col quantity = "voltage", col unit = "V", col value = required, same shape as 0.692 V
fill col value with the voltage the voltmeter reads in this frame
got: 235 V
